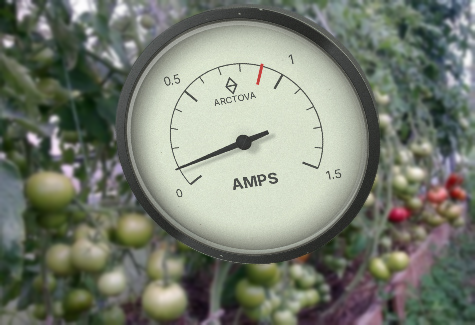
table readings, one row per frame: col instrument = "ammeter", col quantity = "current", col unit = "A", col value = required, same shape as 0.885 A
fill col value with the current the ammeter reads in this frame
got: 0.1 A
